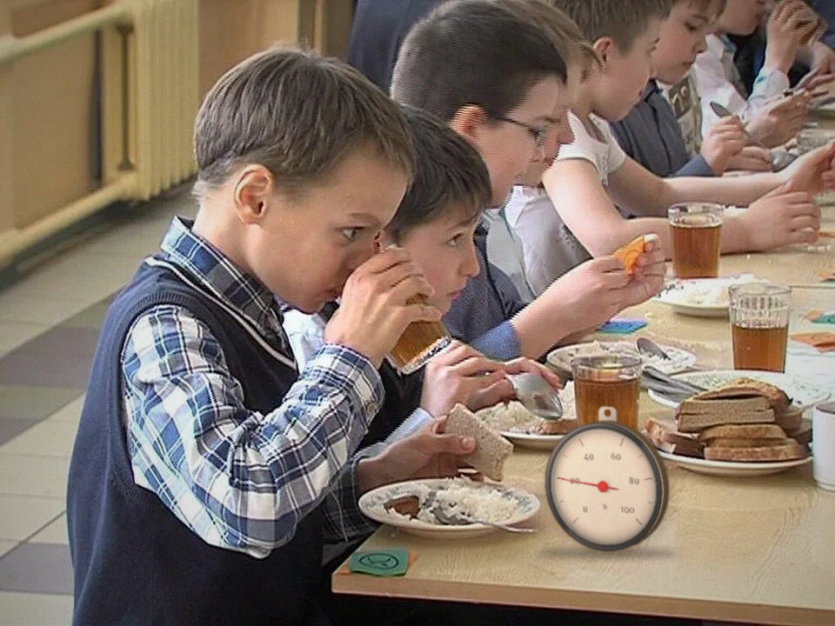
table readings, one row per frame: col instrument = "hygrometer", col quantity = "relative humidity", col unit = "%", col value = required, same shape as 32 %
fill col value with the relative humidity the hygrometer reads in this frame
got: 20 %
